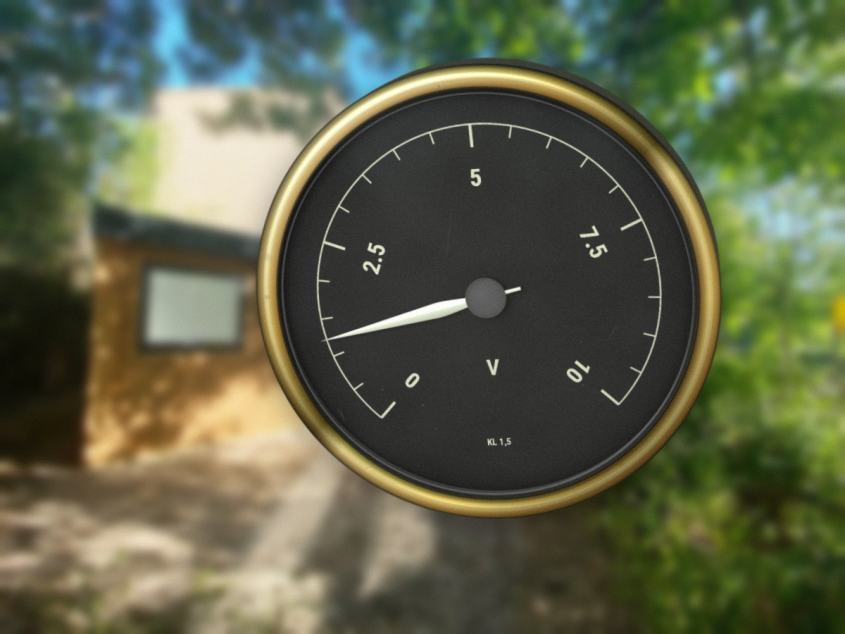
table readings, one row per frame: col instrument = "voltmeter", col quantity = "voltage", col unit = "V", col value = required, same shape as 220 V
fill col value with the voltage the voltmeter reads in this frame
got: 1.25 V
